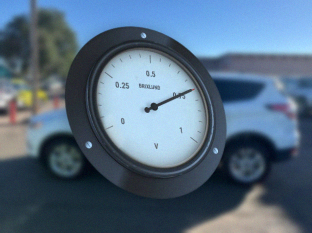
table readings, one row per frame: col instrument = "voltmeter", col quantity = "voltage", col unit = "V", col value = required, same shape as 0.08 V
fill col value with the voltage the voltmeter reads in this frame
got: 0.75 V
